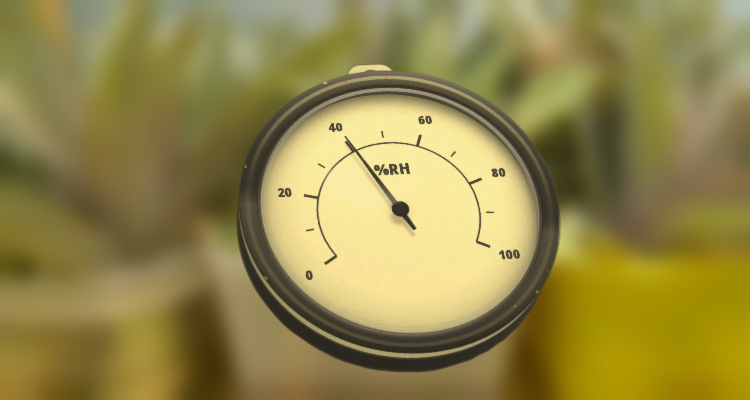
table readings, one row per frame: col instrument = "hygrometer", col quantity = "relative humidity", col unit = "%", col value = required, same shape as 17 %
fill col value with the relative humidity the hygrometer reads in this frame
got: 40 %
